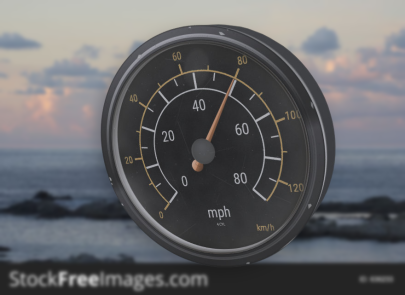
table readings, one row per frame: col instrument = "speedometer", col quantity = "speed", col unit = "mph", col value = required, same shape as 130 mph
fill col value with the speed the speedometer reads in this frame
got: 50 mph
